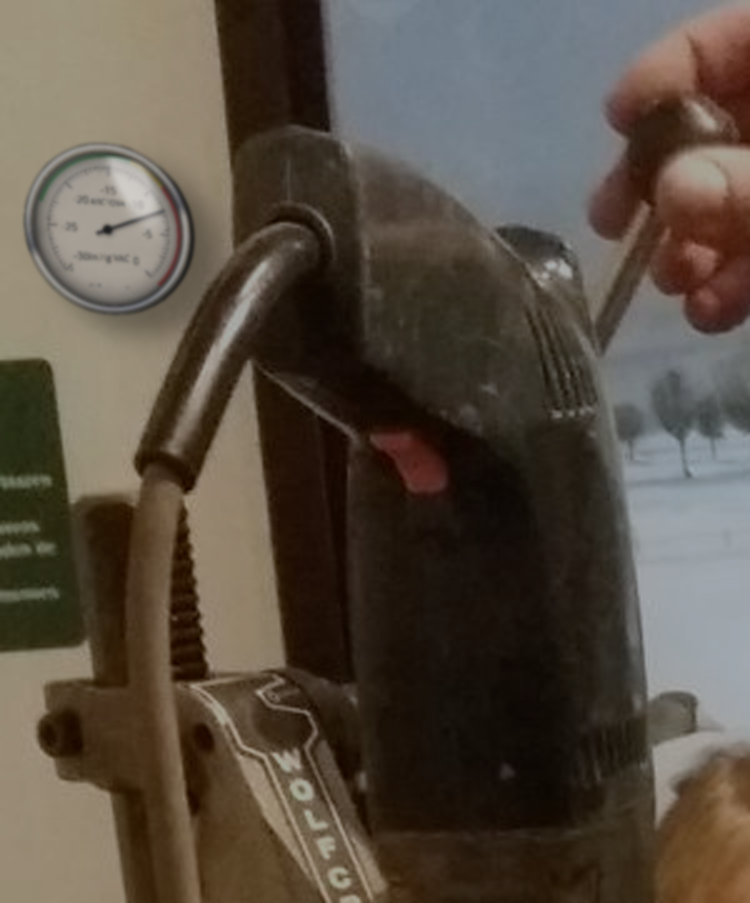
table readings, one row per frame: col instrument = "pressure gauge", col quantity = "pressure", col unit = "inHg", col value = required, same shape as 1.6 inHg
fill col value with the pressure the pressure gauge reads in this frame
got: -7.5 inHg
